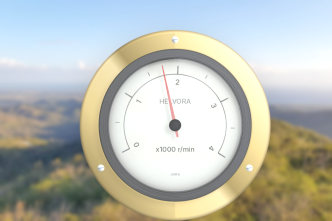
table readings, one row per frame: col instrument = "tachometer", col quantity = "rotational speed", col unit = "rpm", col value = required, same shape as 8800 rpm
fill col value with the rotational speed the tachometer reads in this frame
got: 1750 rpm
